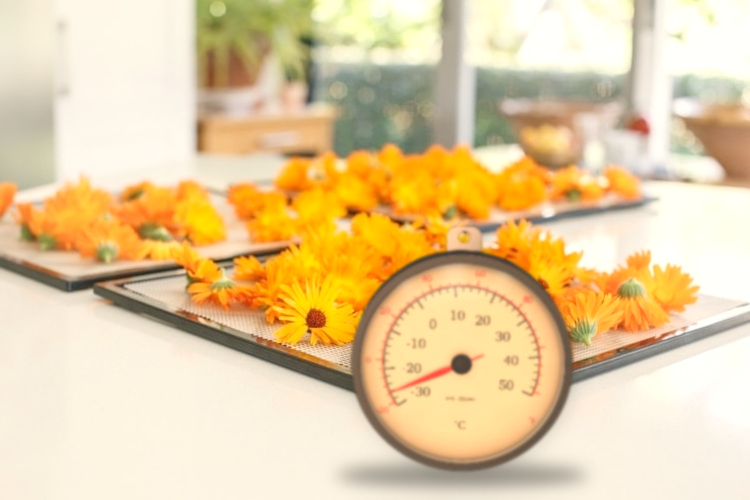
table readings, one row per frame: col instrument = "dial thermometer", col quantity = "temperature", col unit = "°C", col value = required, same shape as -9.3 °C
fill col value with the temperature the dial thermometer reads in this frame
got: -26 °C
